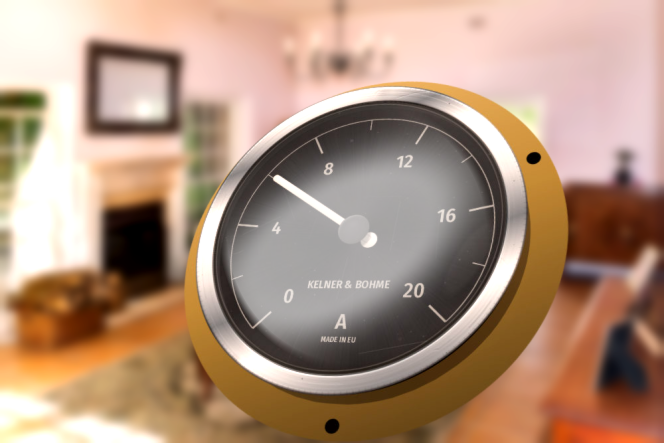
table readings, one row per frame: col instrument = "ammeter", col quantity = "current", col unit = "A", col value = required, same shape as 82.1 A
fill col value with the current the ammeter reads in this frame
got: 6 A
